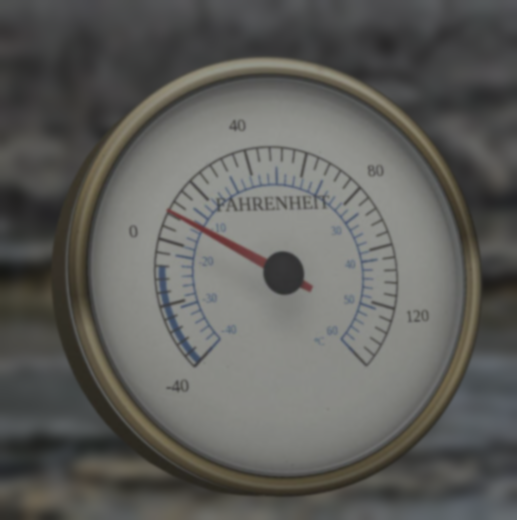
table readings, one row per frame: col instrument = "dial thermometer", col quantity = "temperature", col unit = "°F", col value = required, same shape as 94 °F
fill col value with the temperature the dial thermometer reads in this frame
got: 8 °F
